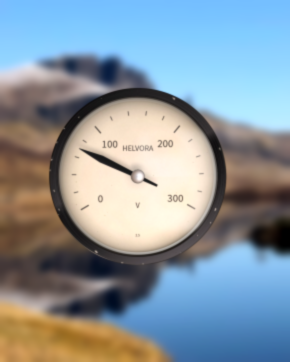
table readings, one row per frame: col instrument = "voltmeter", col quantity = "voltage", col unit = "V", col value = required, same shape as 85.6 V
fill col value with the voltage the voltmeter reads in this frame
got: 70 V
